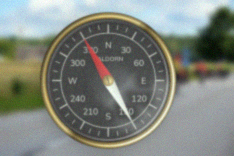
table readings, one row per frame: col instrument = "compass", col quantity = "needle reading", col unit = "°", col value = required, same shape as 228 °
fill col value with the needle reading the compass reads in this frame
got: 330 °
